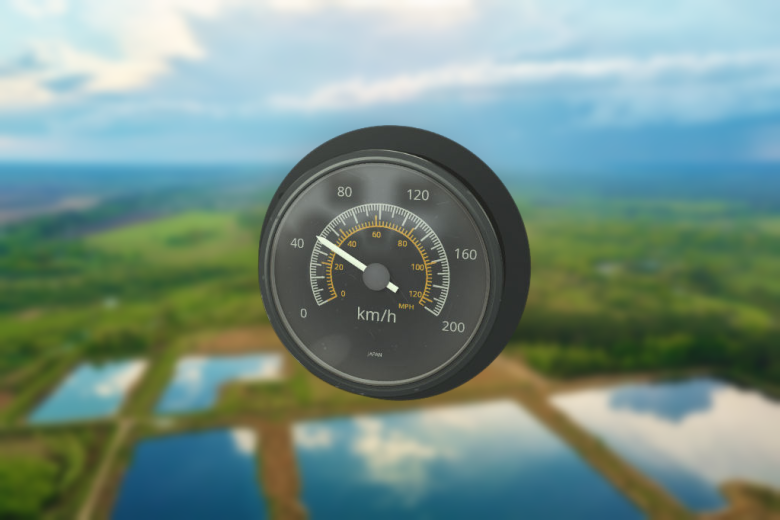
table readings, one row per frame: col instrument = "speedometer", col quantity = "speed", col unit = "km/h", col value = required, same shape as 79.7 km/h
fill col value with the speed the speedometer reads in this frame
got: 50 km/h
